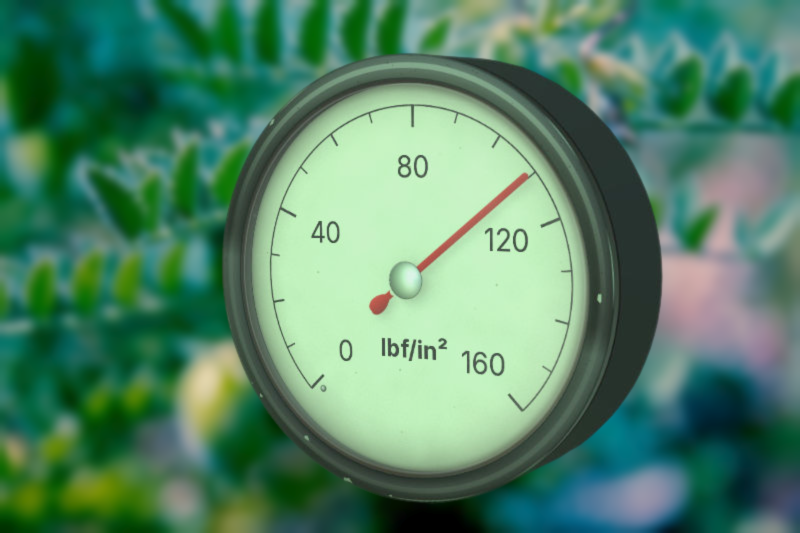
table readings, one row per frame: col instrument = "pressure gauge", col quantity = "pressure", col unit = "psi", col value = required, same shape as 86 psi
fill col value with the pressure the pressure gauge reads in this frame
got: 110 psi
